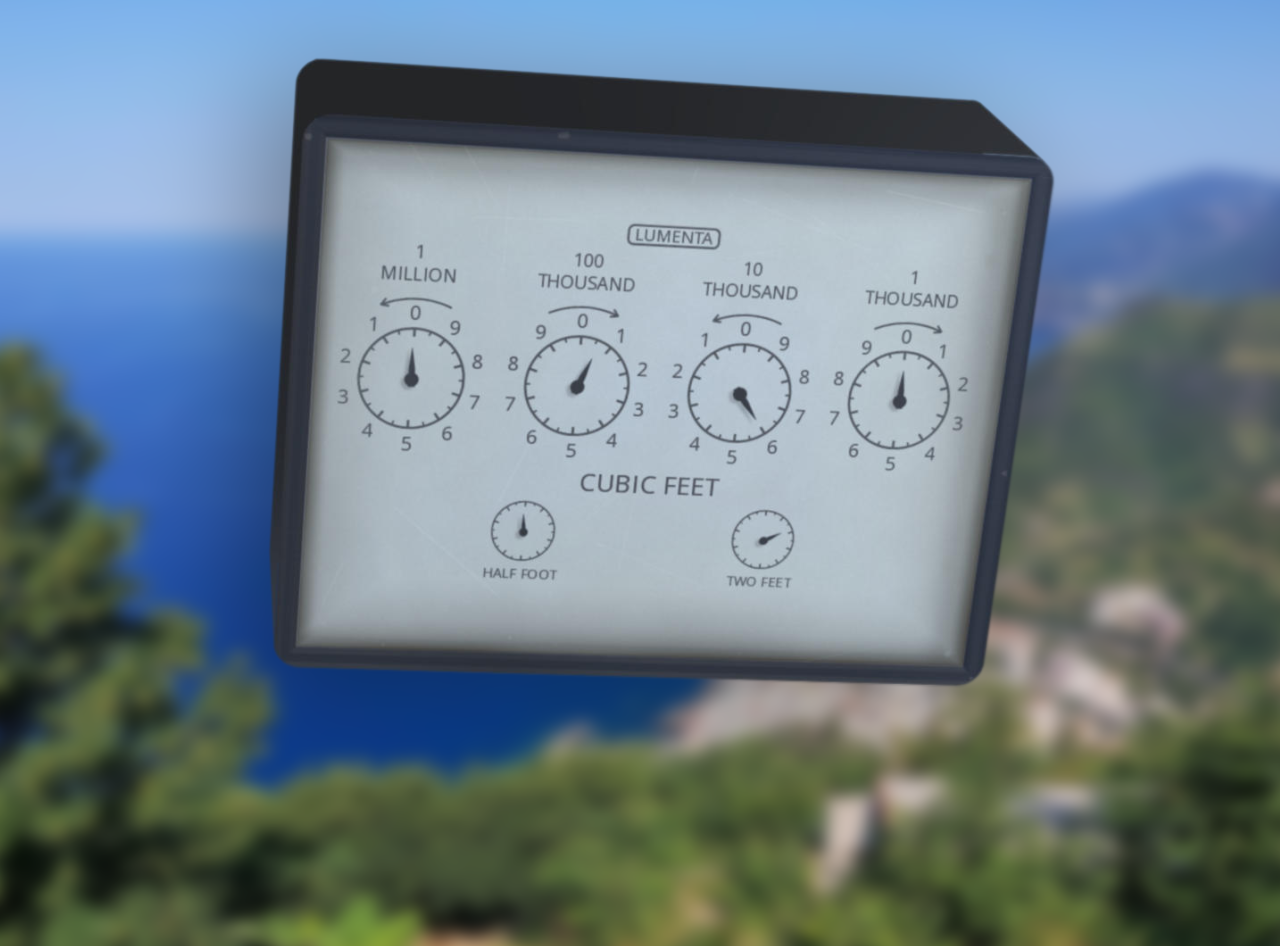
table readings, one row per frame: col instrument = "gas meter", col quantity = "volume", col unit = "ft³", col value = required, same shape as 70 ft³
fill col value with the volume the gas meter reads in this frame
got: 6000 ft³
